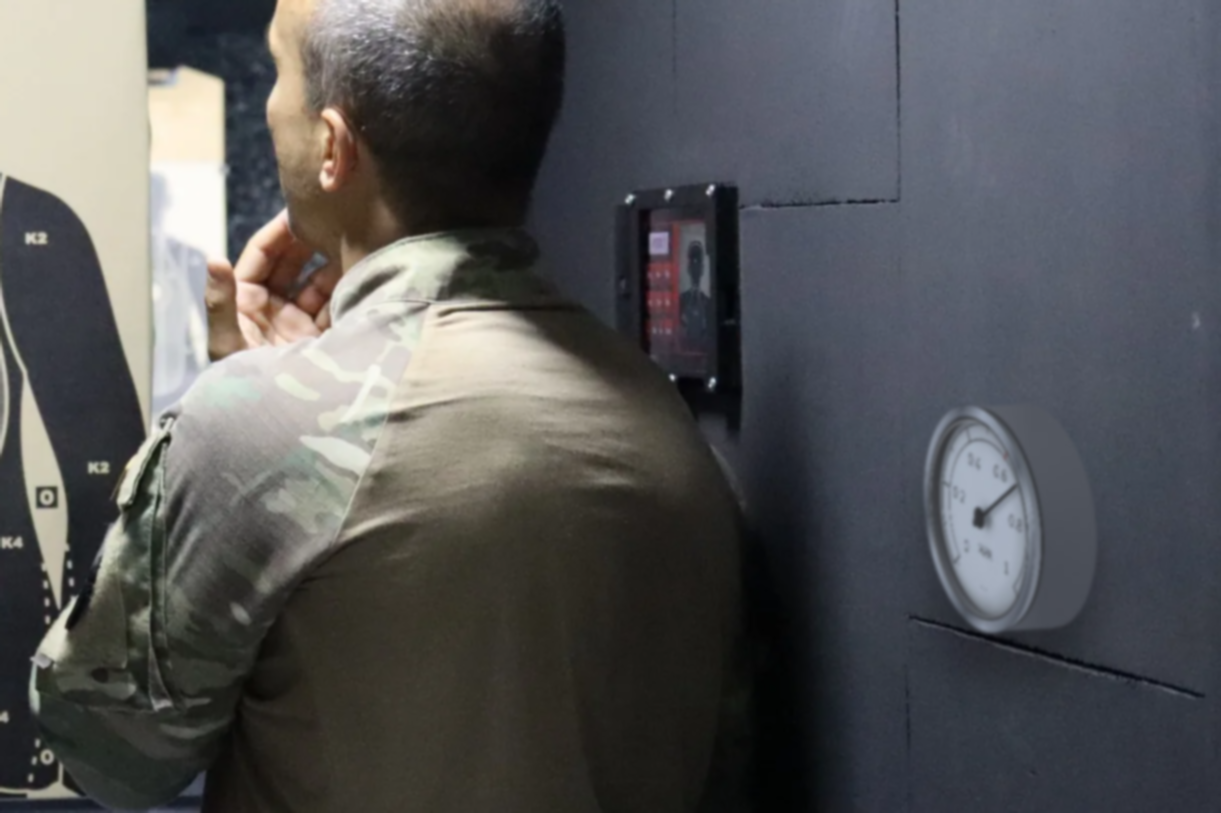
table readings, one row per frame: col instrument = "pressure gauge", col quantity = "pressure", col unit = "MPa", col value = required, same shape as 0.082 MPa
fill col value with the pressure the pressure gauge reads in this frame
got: 0.7 MPa
